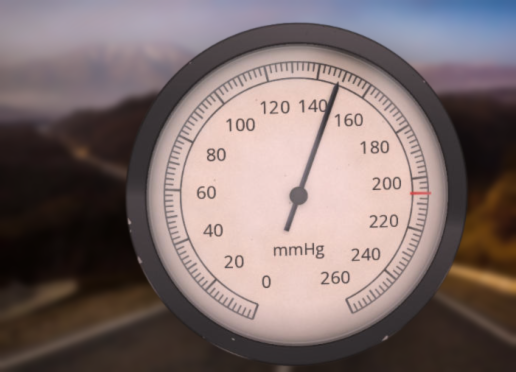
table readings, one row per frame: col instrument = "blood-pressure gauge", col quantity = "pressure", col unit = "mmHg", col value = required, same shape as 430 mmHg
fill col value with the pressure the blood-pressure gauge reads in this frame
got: 148 mmHg
